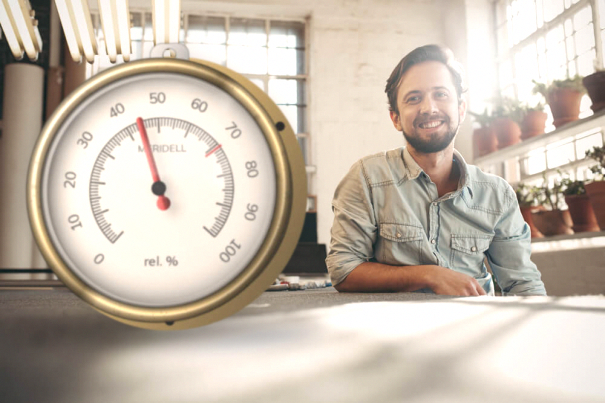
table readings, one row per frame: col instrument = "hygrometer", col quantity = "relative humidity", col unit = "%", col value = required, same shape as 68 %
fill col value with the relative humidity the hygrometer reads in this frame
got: 45 %
